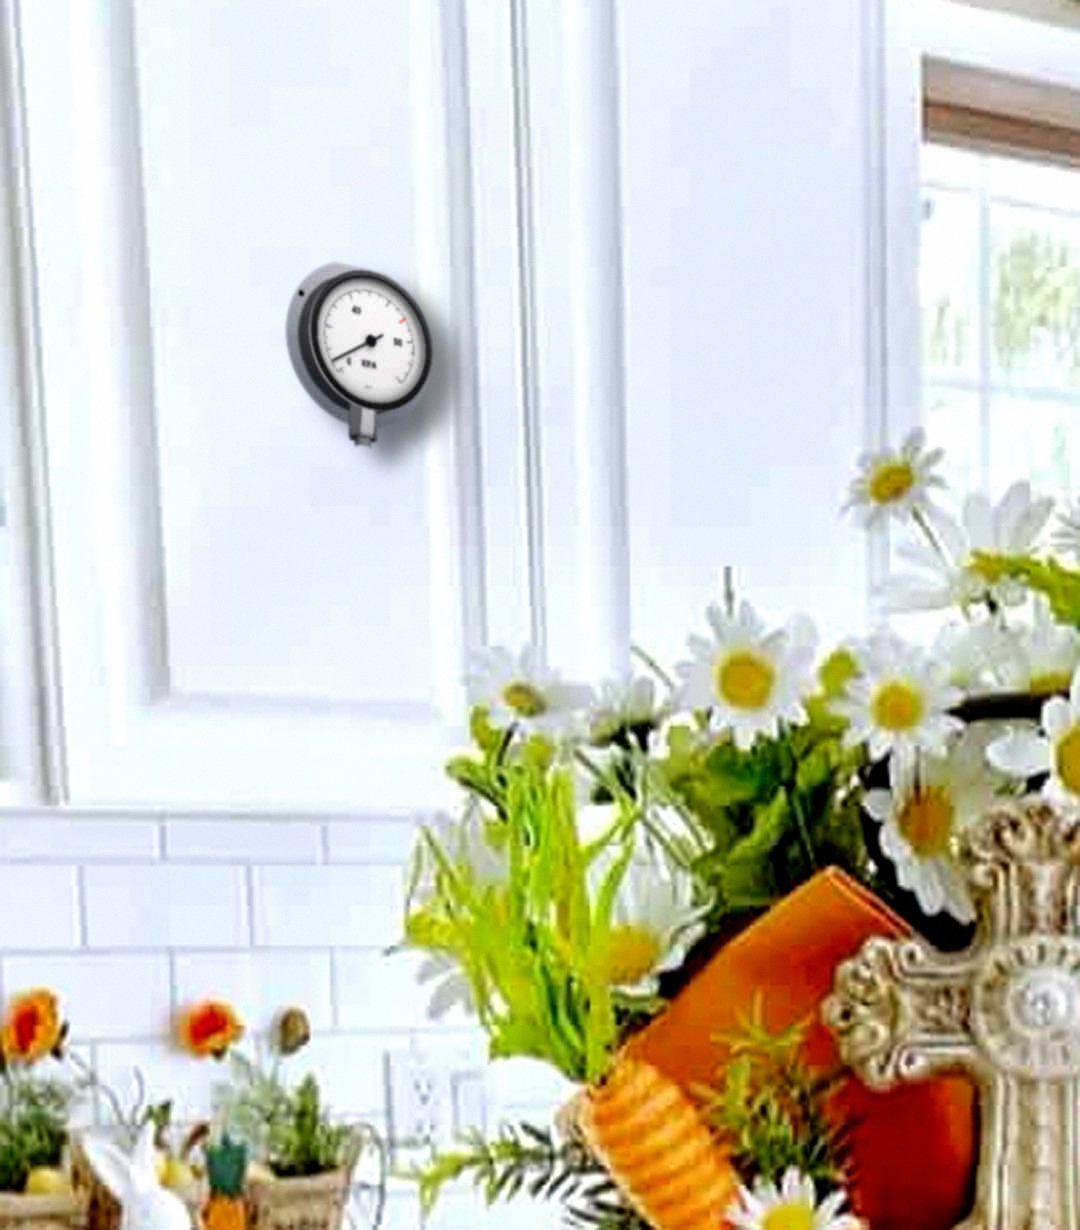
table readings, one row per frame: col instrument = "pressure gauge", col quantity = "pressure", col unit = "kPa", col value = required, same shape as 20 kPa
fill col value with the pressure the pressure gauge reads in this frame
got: 5 kPa
